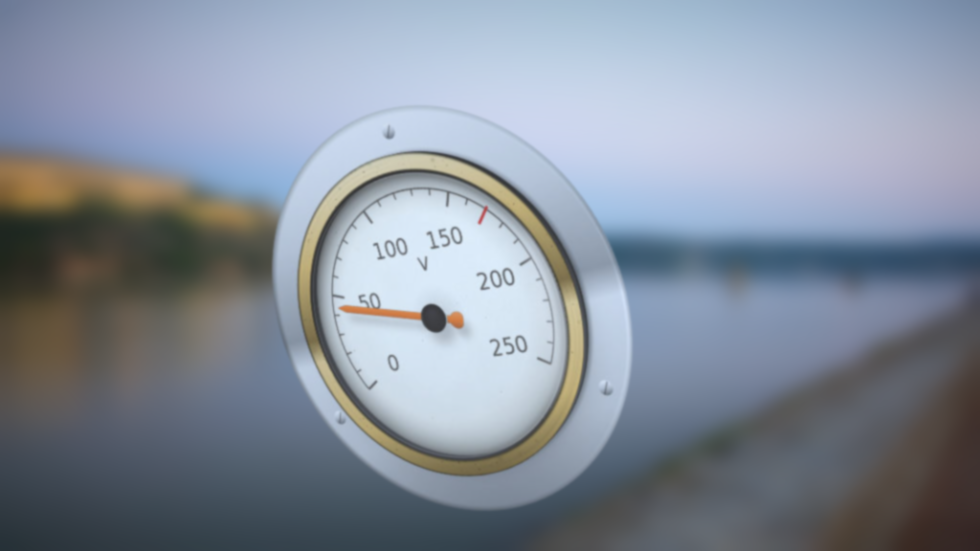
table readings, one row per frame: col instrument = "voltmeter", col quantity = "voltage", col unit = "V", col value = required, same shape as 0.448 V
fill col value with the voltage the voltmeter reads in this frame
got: 45 V
